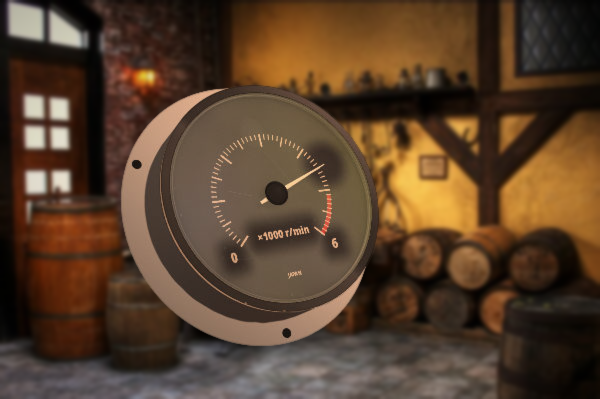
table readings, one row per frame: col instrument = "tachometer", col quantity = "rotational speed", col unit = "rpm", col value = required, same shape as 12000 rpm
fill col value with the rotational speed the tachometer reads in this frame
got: 4500 rpm
